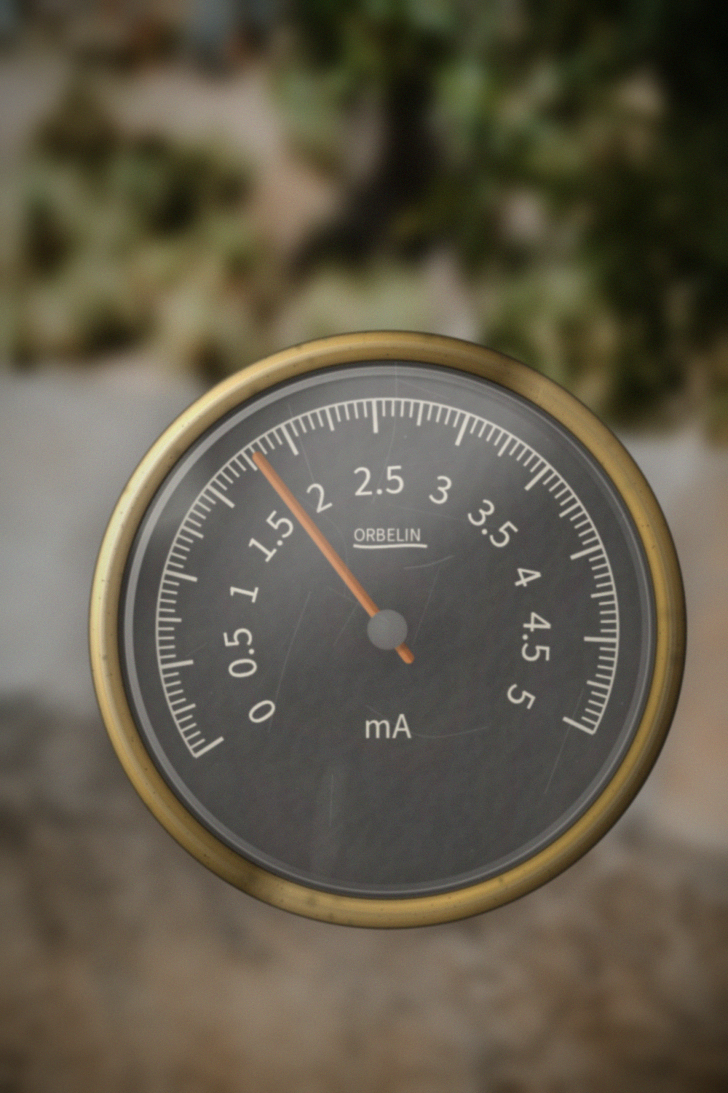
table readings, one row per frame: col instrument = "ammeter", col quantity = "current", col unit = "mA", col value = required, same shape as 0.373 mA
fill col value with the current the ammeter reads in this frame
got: 1.8 mA
